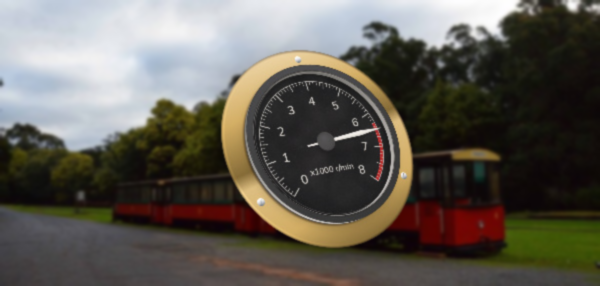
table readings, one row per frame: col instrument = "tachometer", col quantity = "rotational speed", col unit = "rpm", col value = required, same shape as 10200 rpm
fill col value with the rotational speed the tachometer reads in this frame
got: 6500 rpm
